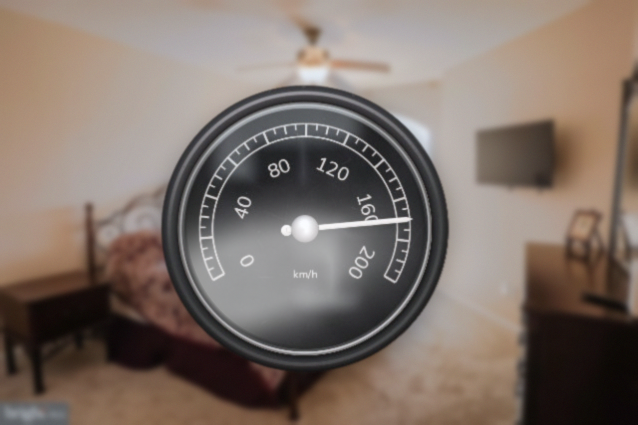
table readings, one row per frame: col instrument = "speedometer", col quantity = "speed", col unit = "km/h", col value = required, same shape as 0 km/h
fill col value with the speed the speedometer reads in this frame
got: 170 km/h
